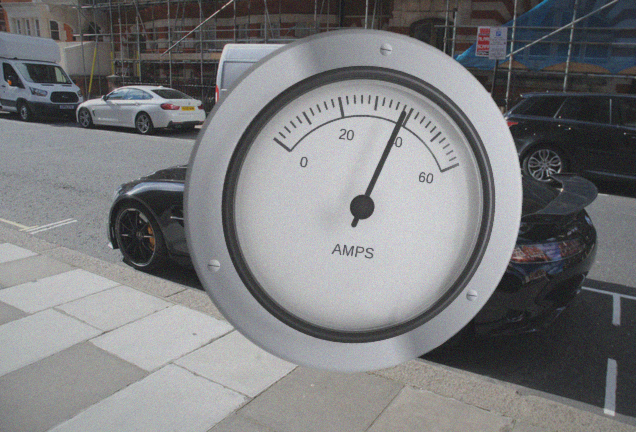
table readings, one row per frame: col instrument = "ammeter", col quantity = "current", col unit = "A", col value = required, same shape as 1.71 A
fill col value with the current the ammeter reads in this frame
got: 38 A
